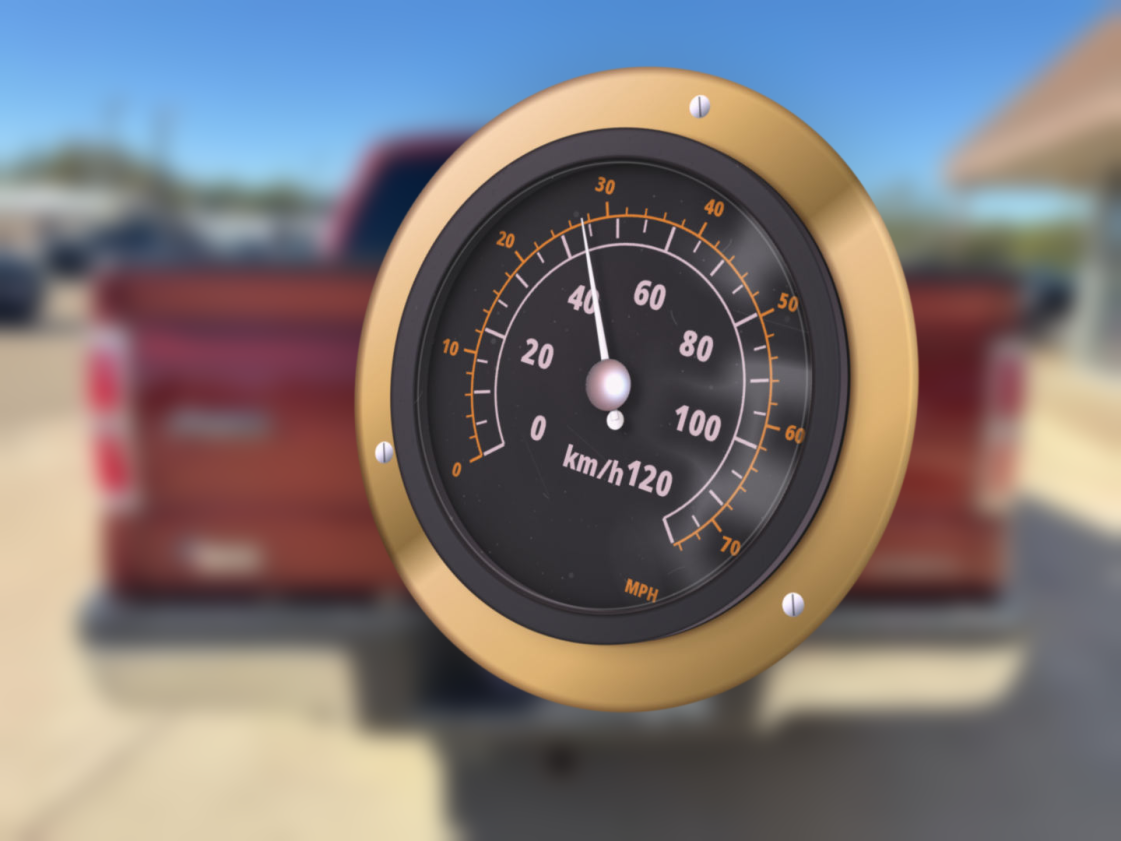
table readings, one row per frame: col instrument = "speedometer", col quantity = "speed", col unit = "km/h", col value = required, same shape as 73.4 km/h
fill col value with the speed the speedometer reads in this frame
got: 45 km/h
